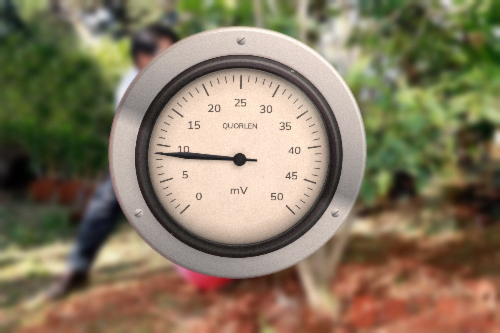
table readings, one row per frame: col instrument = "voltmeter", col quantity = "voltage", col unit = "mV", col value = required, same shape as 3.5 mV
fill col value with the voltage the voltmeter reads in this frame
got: 9 mV
